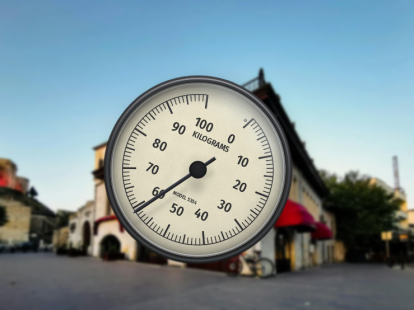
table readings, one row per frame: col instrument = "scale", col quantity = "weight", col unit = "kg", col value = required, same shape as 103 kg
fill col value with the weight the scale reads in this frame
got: 59 kg
